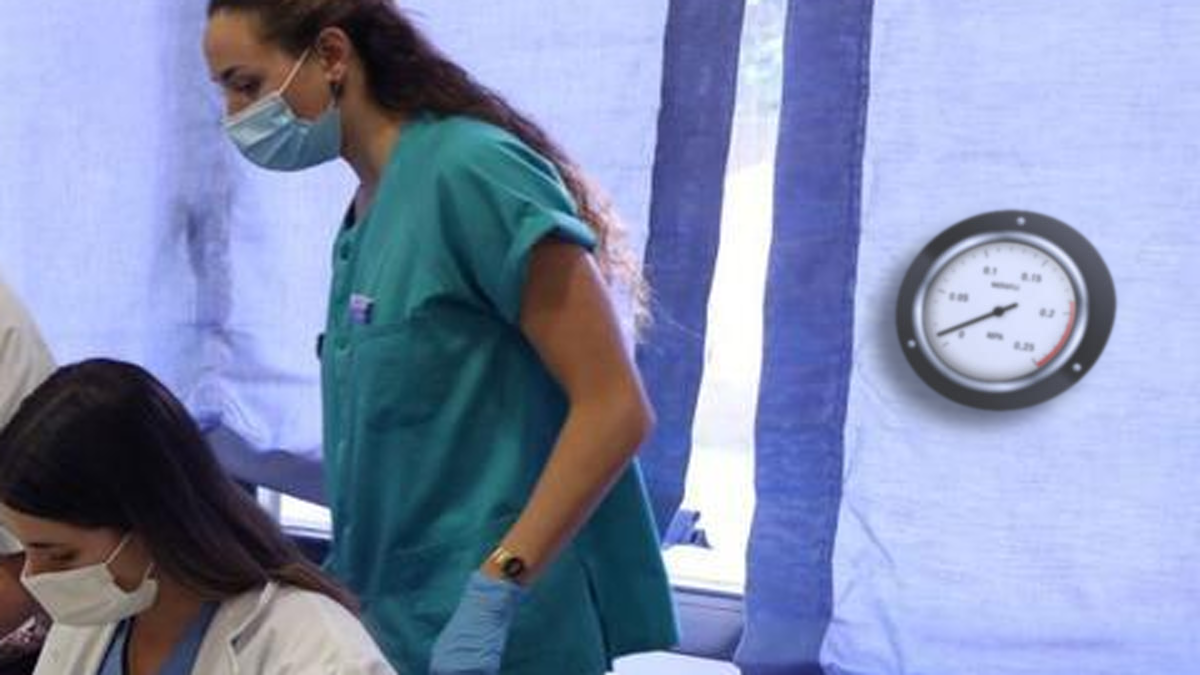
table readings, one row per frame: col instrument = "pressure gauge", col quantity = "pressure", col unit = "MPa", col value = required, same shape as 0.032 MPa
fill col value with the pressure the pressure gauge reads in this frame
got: 0.01 MPa
